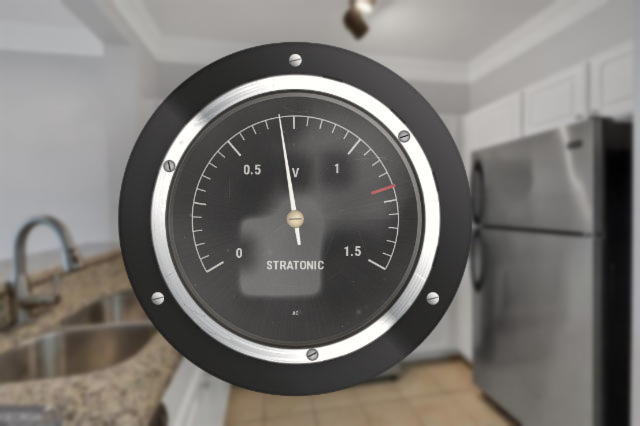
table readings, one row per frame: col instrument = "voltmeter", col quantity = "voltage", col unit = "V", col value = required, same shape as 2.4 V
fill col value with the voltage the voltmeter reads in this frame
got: 0.7 V
